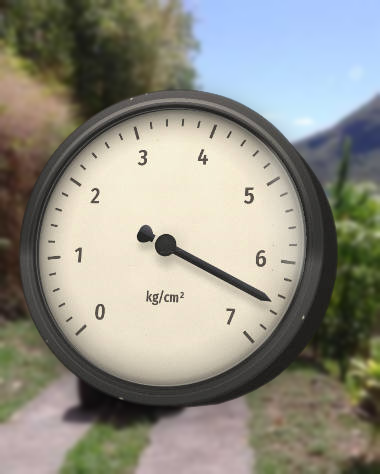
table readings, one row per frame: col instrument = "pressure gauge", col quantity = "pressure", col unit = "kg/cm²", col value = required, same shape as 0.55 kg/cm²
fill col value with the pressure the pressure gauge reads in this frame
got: 6.5 kg/cm²
